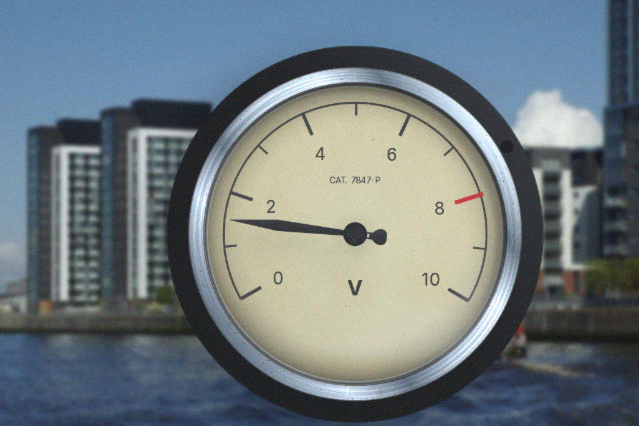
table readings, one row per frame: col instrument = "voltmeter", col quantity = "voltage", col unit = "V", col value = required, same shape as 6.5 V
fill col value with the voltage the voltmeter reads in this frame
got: 1.5 V
